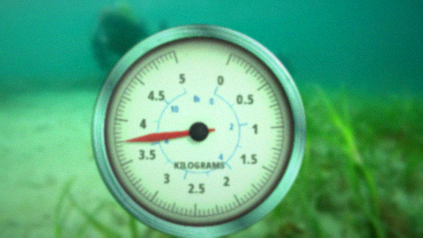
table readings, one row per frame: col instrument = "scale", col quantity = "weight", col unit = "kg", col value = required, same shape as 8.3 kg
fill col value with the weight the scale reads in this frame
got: 3.75 kg
